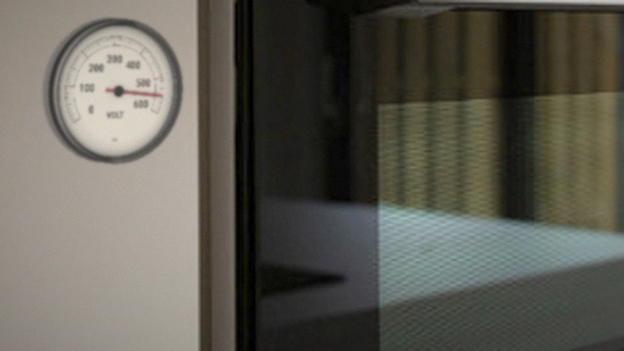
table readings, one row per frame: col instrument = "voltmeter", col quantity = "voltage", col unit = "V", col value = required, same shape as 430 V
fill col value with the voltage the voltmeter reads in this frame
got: 550 V
